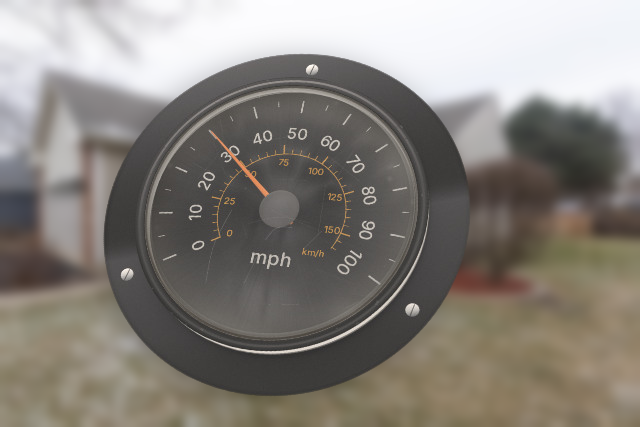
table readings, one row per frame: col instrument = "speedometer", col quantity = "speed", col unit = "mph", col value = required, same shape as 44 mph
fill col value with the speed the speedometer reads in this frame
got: 30 mph
